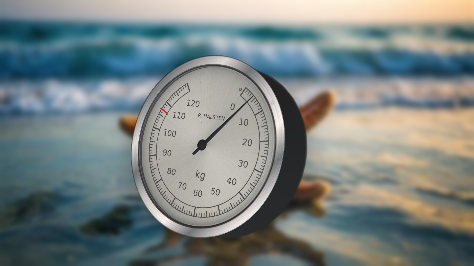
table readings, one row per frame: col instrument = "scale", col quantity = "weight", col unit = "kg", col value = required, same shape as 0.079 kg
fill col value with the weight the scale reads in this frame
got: 5 kg
